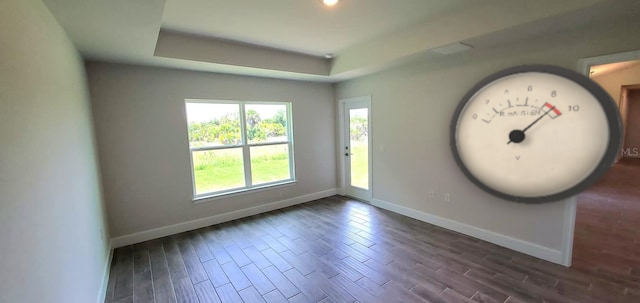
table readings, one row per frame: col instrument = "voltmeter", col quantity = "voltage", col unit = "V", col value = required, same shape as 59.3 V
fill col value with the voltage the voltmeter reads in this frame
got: 9 V
